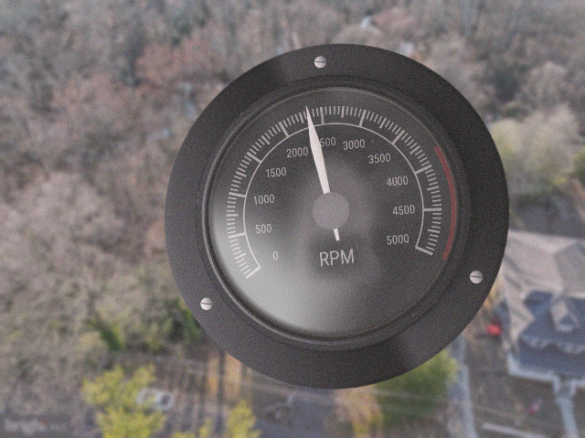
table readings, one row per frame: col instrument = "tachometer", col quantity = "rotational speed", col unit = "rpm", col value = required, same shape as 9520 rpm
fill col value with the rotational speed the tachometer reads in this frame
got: 2350 rpm
